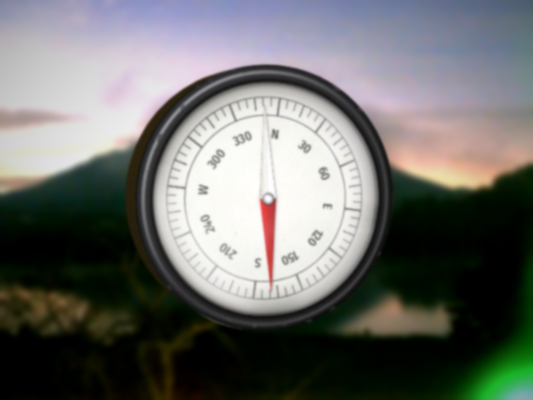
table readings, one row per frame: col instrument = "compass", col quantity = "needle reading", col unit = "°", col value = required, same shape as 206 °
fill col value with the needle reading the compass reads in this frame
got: 170 °
